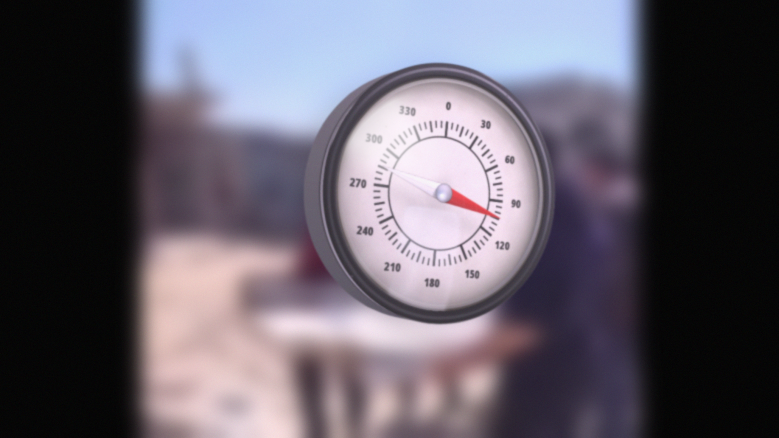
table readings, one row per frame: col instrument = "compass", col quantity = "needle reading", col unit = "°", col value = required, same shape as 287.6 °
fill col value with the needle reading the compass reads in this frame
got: 105 °
